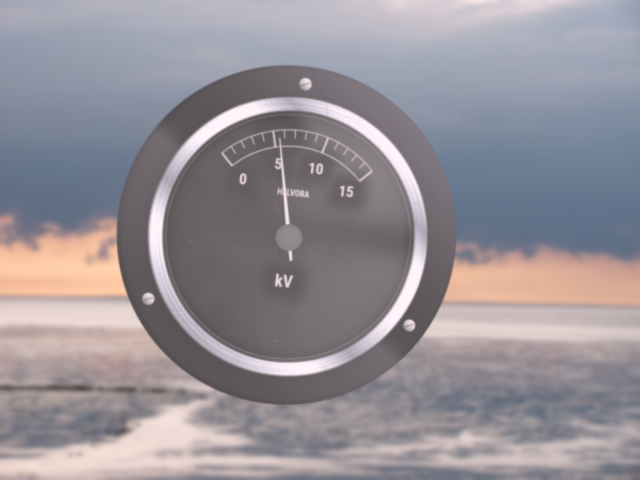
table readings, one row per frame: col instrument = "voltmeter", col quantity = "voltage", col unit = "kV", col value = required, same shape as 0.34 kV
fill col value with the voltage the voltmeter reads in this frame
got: 5.5 kV
